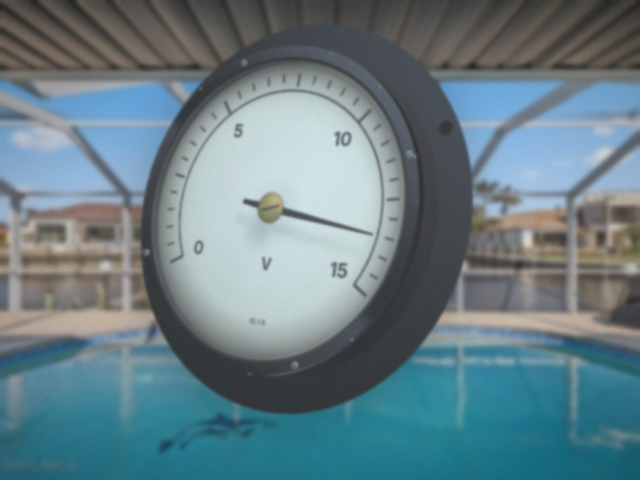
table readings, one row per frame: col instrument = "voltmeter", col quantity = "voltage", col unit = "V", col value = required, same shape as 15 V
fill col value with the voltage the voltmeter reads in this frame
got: 13.5 V
